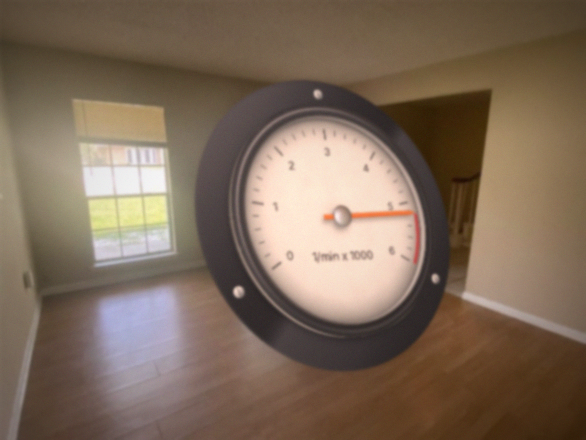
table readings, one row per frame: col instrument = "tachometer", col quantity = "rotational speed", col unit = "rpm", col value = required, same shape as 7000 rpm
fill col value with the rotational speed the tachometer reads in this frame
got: 5200 rpm
